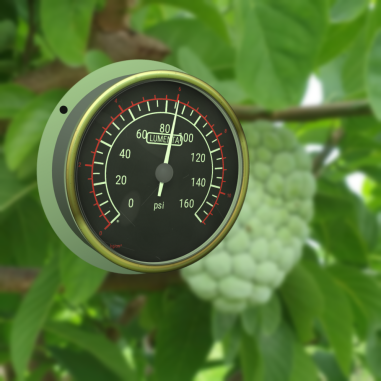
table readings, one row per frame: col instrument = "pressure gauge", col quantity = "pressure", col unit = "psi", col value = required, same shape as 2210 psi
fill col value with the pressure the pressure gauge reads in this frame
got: 85 psi
